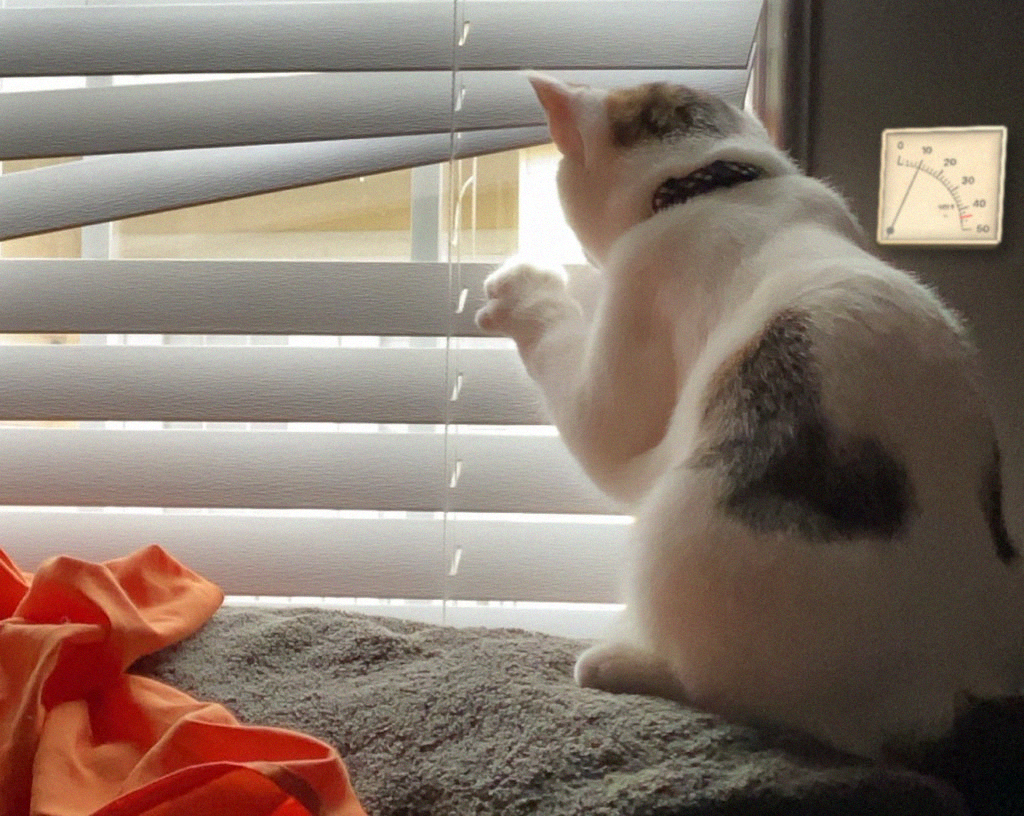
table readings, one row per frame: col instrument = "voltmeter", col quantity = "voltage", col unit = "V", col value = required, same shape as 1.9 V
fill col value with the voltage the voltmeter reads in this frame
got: 10 V
